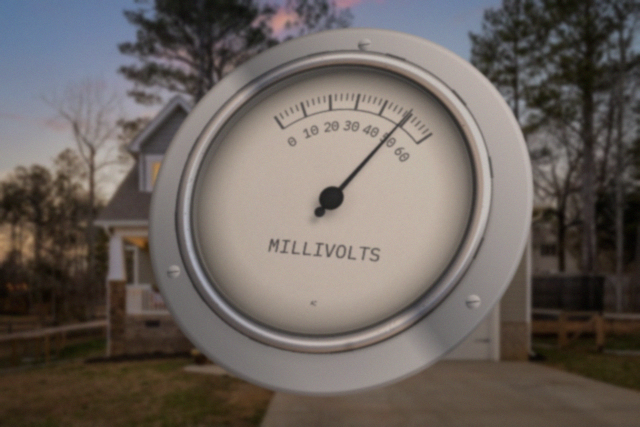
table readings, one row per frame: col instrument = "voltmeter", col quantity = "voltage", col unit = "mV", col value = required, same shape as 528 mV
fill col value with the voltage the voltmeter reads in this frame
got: 50 mV
